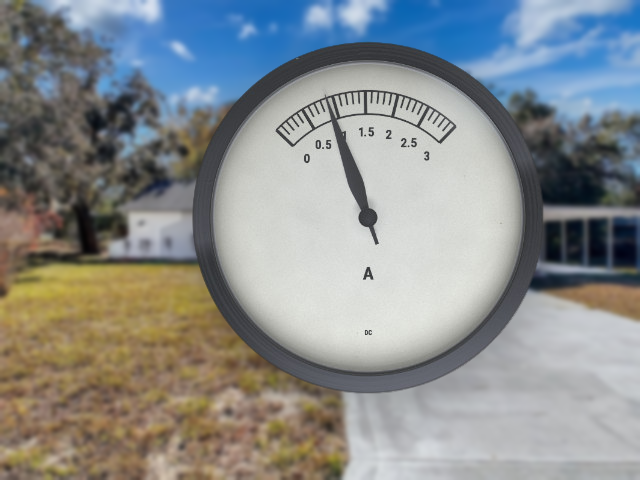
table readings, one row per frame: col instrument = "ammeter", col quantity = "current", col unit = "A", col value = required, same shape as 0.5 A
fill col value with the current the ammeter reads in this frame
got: 0.9 A
